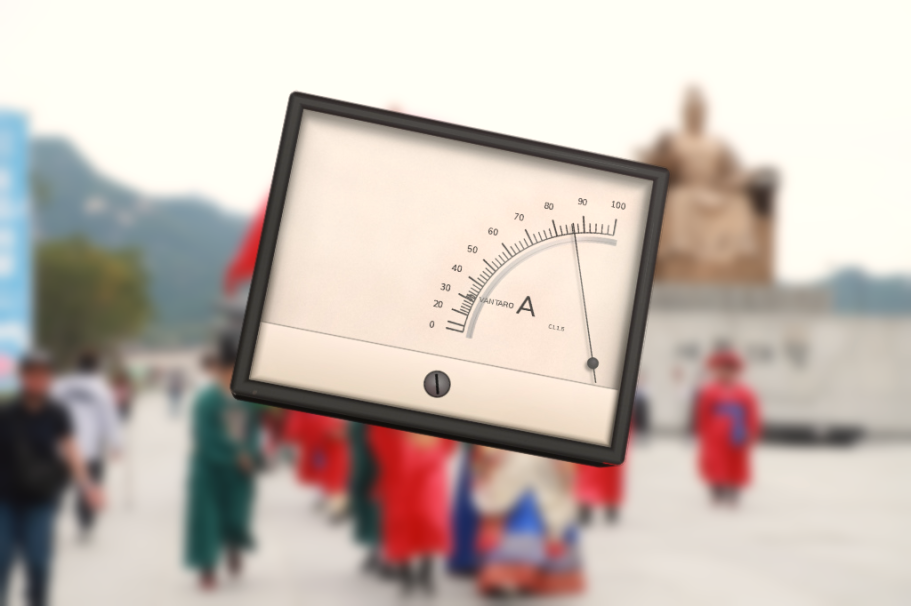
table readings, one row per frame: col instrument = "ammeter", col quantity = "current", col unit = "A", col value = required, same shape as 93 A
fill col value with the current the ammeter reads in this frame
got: 86 A
